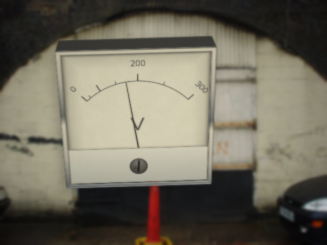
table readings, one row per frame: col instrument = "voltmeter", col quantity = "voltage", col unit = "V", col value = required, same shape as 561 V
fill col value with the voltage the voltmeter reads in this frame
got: 175 V
